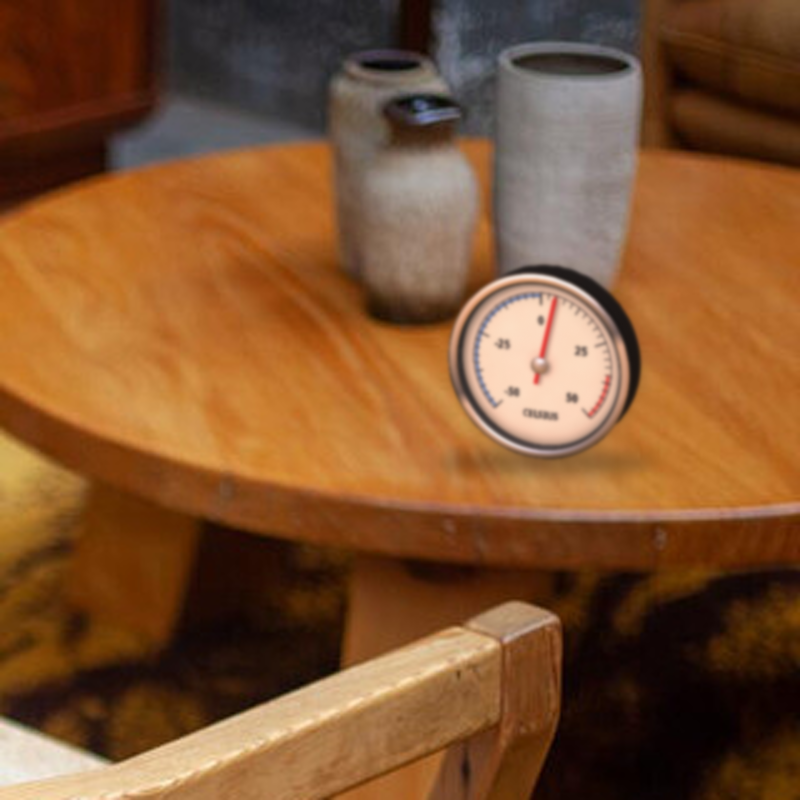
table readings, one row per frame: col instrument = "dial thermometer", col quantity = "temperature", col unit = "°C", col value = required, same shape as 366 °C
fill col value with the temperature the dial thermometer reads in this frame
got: 5 °C
